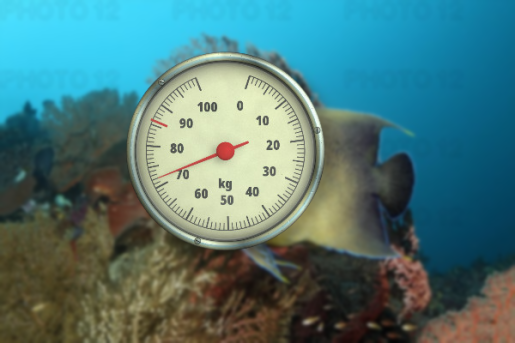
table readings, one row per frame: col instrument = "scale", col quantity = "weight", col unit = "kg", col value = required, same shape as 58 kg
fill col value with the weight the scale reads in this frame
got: 72 kg
